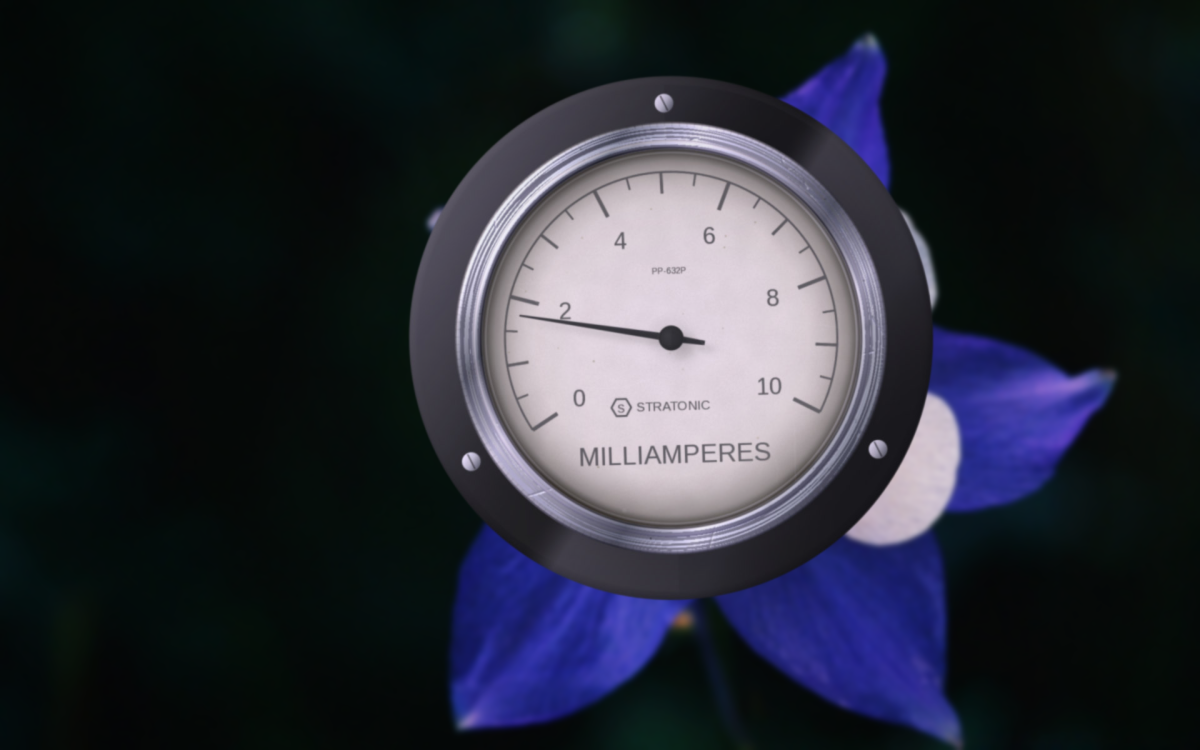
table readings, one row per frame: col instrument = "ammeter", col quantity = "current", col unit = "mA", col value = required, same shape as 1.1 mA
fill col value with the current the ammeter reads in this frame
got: 1.75 mA
